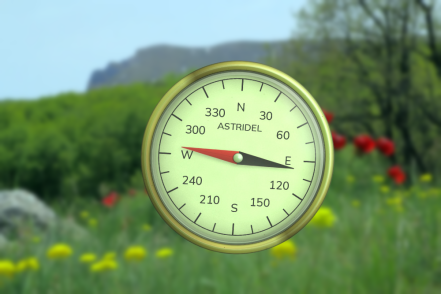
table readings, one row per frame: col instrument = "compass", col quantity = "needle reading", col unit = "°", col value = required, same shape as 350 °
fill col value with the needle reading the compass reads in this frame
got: 277.5 °
